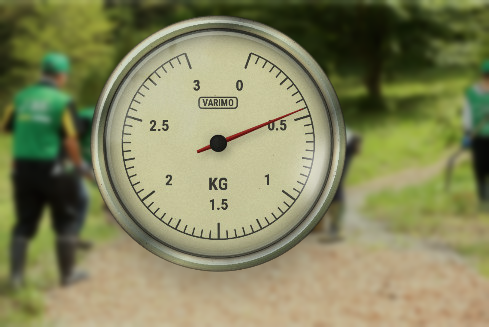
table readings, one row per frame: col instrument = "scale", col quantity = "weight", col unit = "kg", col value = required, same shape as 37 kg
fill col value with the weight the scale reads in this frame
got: 0.45 kg
